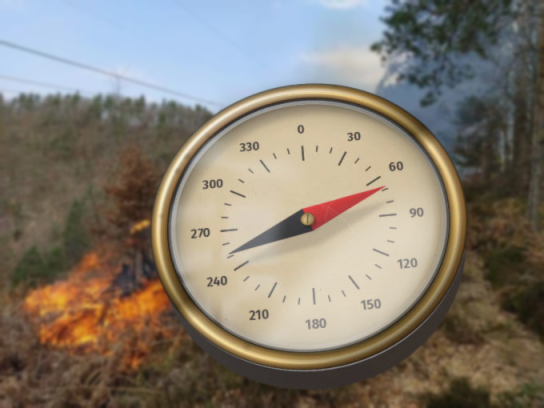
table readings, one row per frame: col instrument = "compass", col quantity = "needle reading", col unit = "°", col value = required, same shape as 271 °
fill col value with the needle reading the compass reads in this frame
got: 70 °
